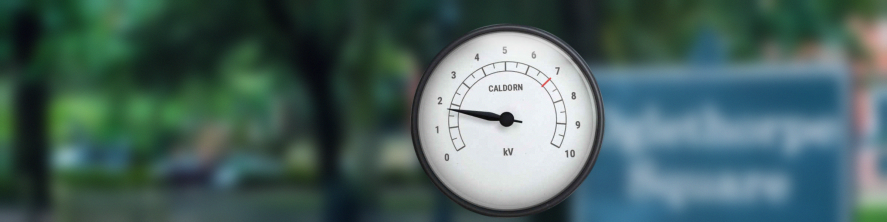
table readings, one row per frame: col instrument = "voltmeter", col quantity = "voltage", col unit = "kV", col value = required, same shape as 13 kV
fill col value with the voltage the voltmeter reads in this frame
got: 1.75 kV
